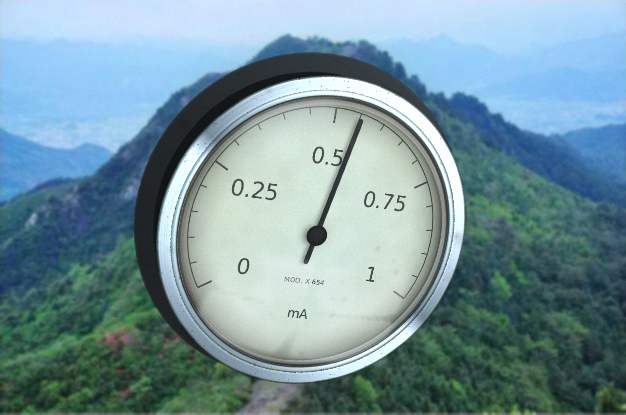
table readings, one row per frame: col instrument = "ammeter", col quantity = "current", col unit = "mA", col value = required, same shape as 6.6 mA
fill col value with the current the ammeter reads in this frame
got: 0.55 mA
